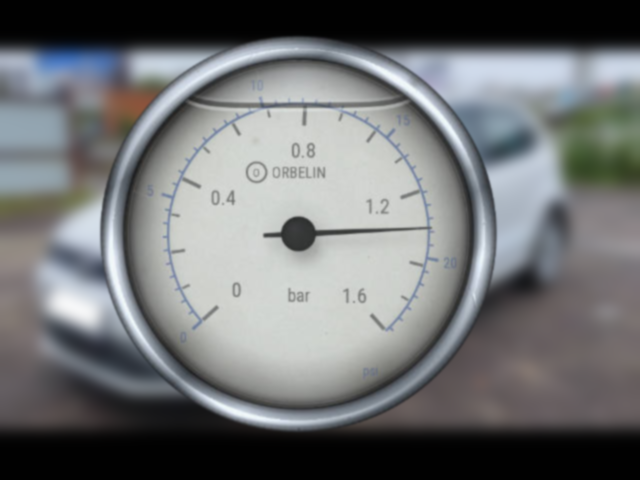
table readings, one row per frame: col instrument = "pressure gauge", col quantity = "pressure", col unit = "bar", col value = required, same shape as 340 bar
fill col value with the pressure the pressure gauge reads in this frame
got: 1.3 bar
